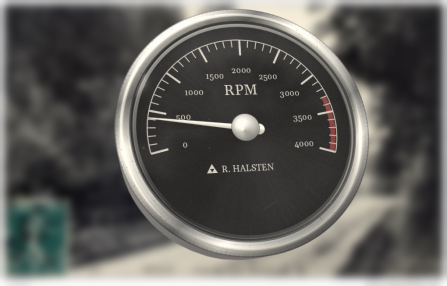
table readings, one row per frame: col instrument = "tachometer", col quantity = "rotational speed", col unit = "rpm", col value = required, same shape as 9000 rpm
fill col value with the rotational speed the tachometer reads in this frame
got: 400 rpm
